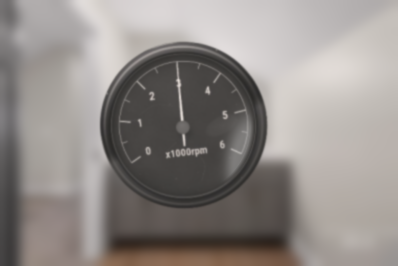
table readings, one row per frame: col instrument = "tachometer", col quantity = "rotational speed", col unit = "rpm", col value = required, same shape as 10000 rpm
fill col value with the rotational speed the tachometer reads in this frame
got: 3000 rpm
